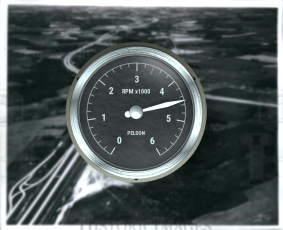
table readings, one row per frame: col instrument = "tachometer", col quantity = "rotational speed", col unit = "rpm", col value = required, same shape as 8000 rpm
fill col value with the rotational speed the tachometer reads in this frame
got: 4500 rpm
